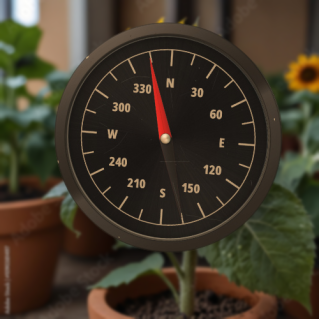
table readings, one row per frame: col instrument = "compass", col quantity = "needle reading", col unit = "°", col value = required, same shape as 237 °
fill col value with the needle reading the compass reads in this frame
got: 345 °
